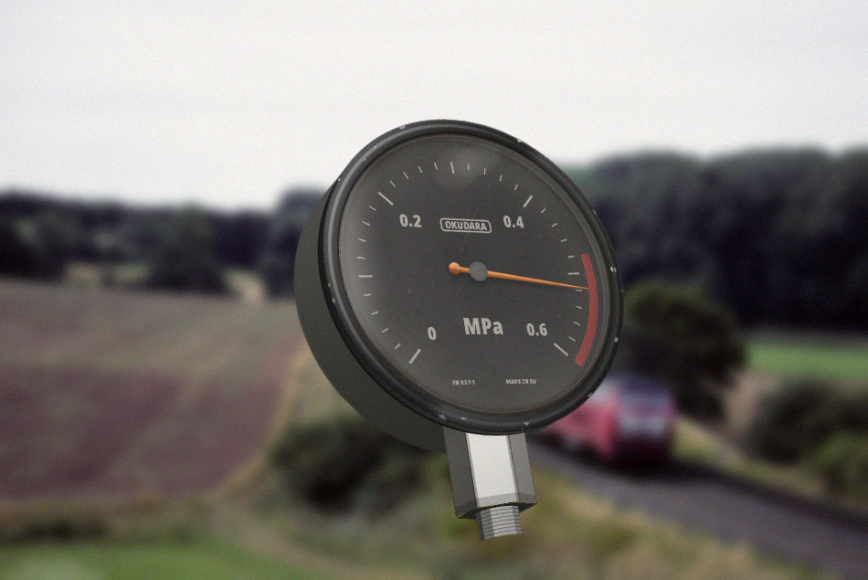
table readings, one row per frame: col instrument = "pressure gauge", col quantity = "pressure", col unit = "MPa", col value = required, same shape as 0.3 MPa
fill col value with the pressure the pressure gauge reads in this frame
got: 0.52 MPa
